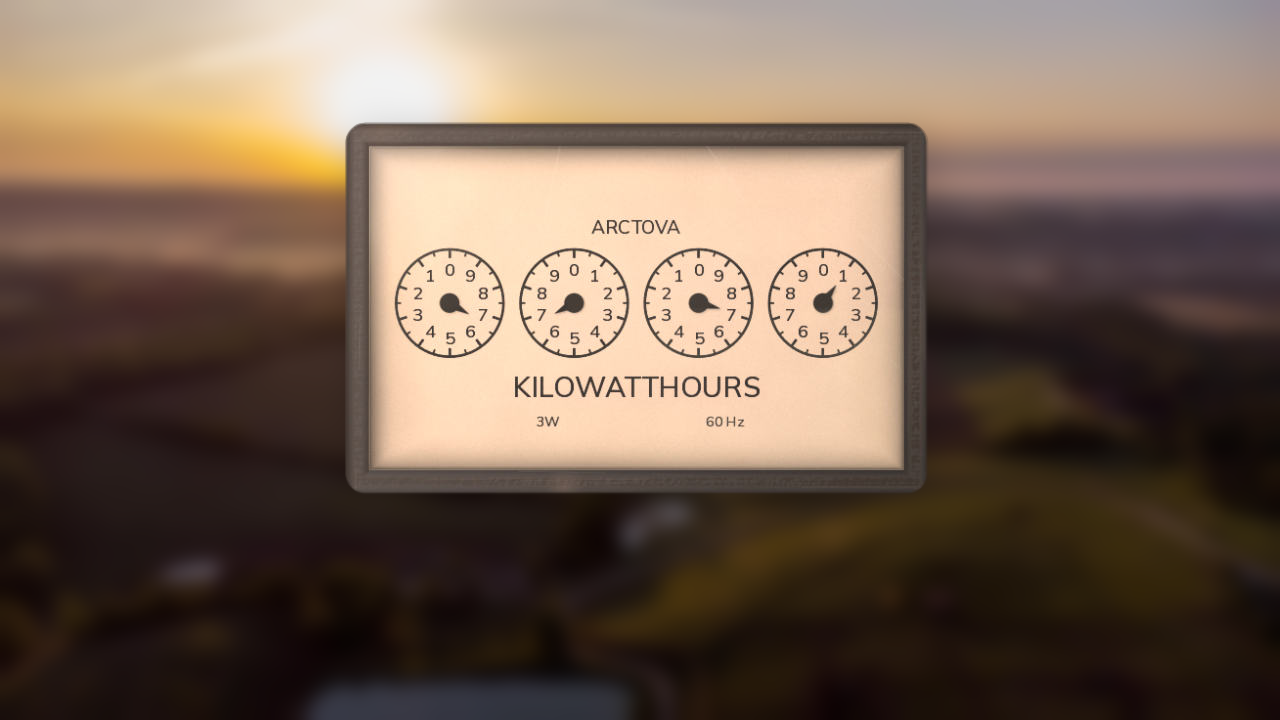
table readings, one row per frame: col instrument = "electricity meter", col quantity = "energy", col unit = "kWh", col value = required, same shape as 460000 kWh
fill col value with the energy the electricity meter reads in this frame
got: 6671 kWh
